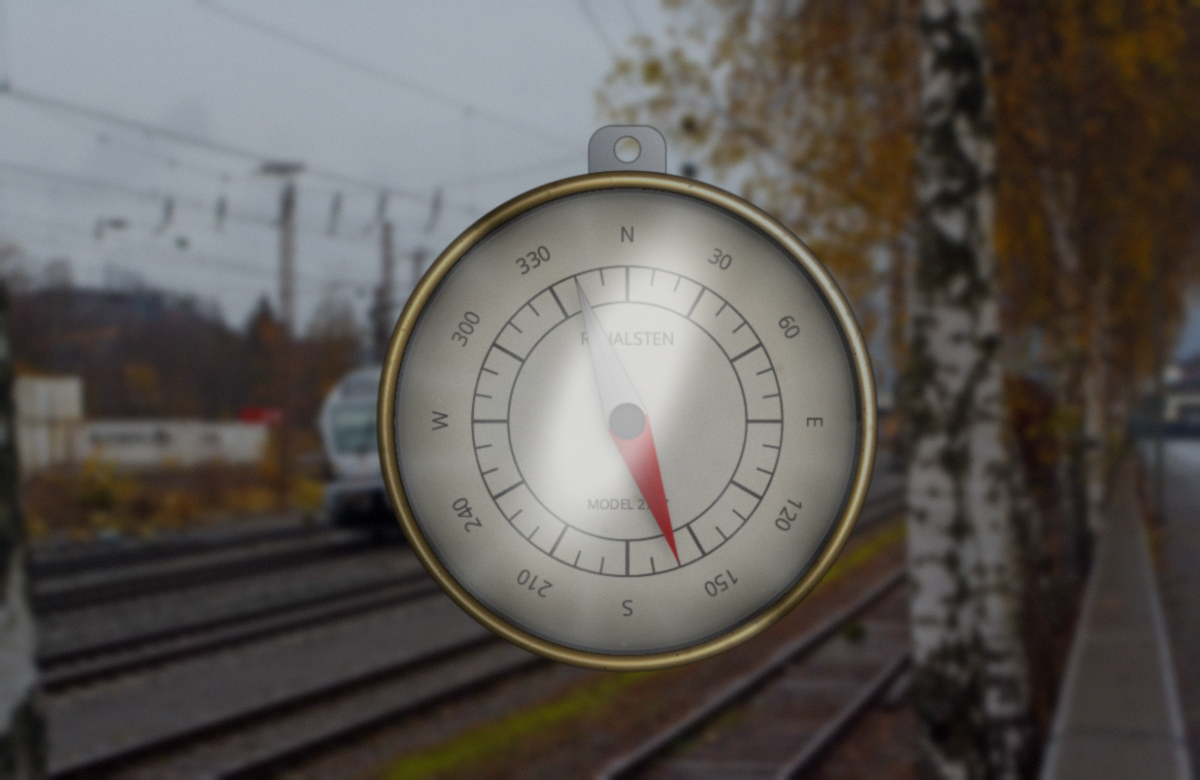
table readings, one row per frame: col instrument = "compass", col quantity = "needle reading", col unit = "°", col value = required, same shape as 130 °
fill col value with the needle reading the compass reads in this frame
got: 160 °
